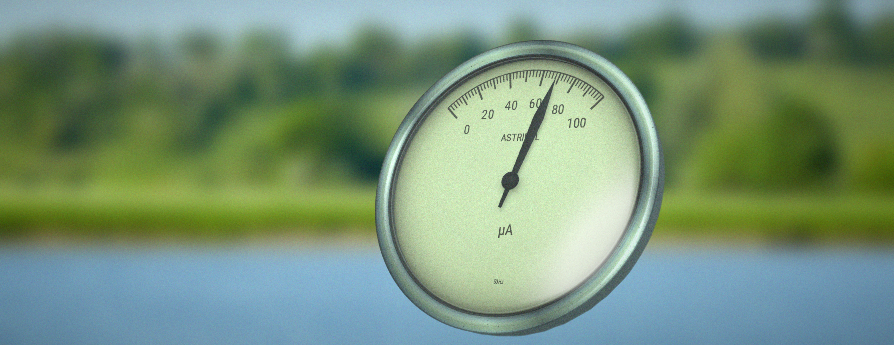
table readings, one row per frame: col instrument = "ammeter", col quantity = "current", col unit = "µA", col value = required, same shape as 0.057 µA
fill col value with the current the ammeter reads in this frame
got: 70 µA
